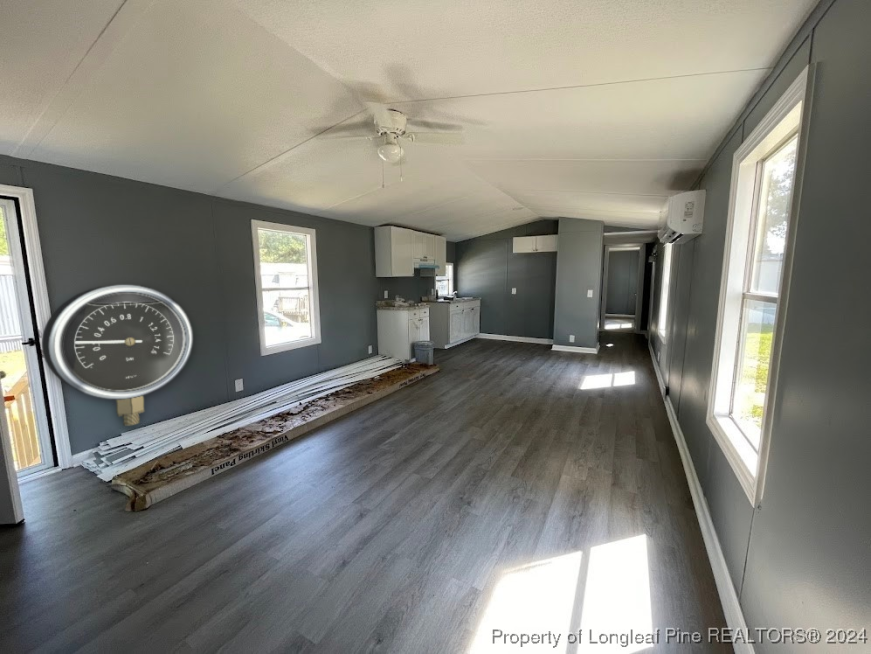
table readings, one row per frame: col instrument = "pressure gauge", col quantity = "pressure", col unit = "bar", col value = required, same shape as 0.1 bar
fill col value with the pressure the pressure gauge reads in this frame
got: 0.25 bar
